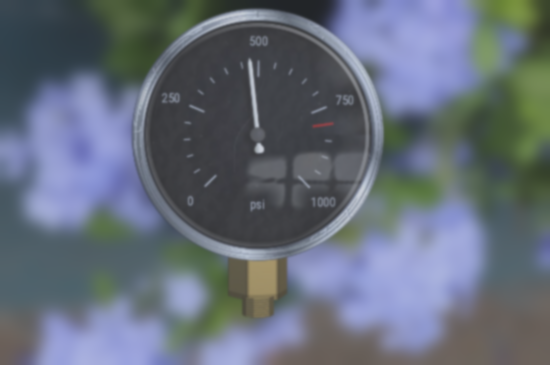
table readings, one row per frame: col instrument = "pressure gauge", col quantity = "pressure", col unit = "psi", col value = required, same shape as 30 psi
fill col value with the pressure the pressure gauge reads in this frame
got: 475 psi
